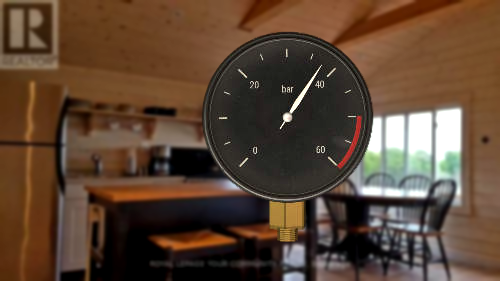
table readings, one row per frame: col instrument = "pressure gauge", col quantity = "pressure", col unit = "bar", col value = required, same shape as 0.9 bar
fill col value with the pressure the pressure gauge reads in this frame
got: 37.5 bar
